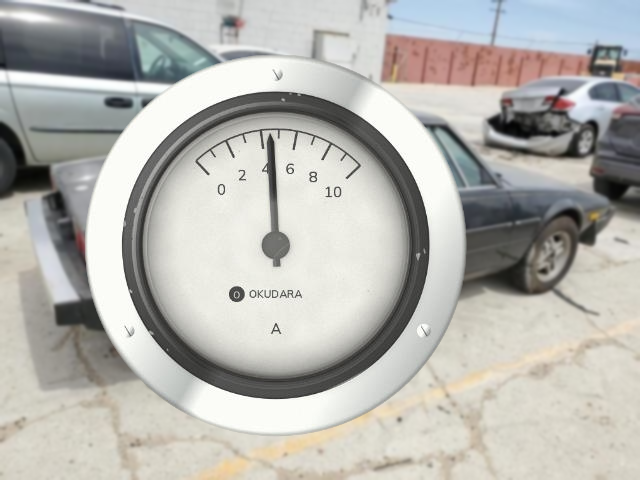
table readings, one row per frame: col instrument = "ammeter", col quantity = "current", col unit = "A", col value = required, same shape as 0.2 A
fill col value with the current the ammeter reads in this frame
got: 4.5 A
